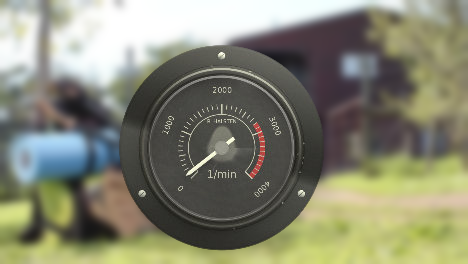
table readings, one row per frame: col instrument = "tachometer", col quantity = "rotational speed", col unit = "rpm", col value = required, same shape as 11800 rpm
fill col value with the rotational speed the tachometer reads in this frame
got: 100 rpm
